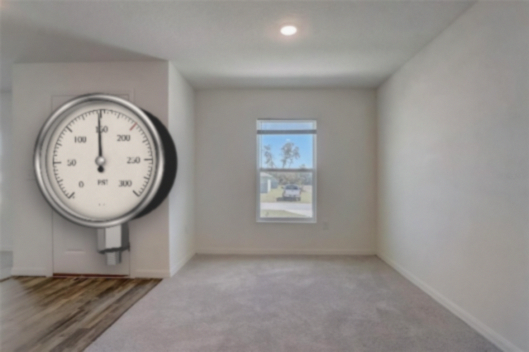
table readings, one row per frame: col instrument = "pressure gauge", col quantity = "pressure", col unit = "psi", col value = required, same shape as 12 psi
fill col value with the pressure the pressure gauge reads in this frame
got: 150 psi
